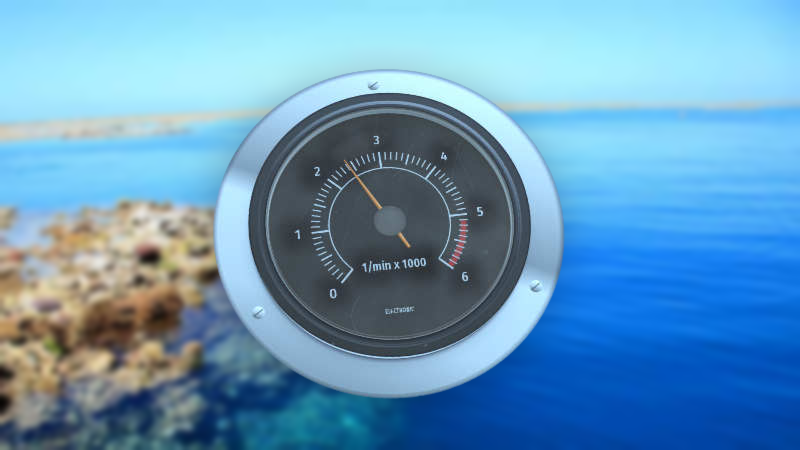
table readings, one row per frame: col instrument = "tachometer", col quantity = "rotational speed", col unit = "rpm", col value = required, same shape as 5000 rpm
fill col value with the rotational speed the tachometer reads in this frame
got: 2400 rpm
